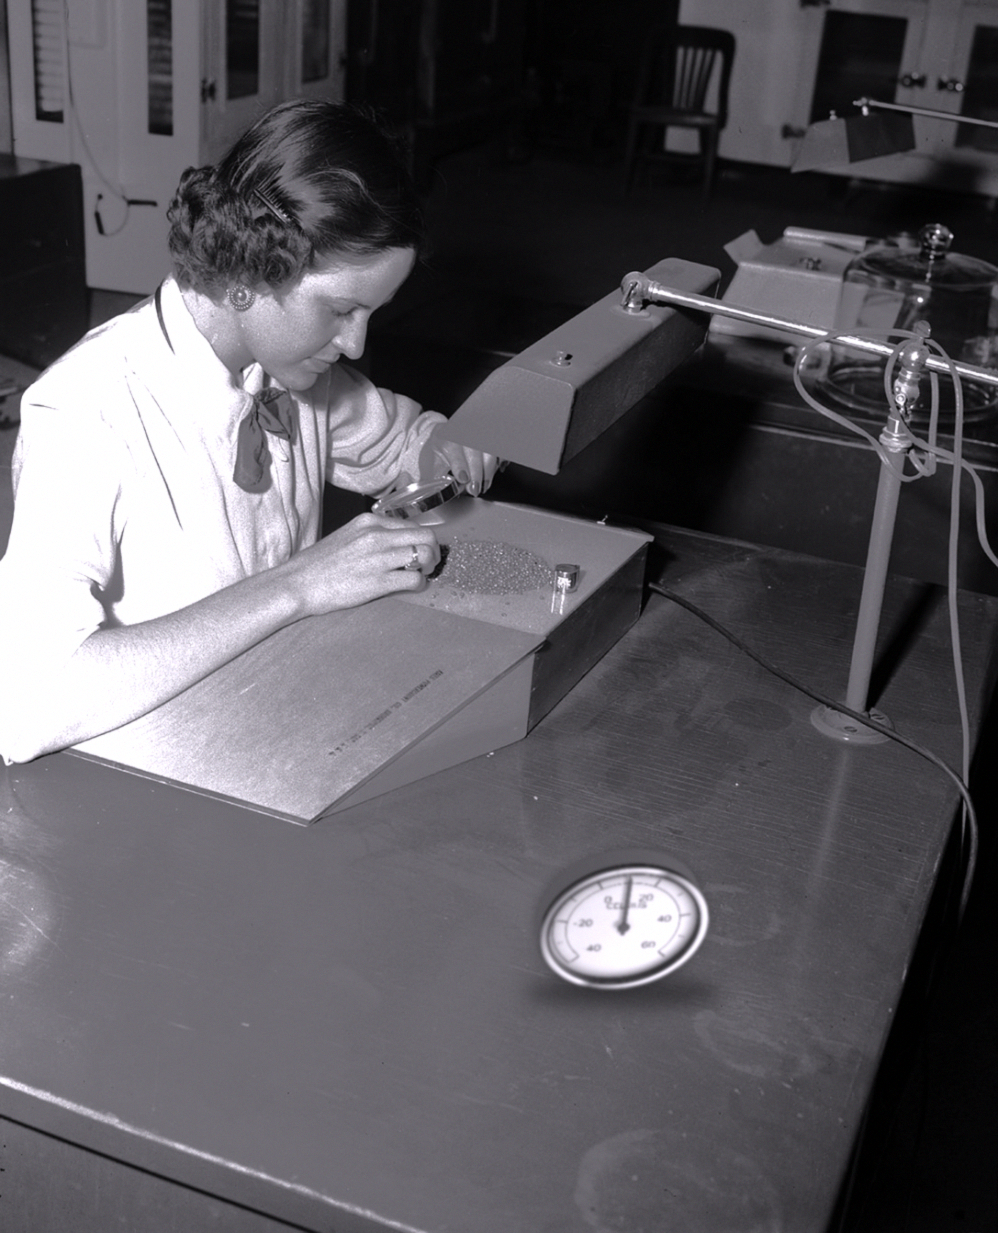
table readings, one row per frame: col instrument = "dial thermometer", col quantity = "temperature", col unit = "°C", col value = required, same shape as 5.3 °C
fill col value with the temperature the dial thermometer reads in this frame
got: 10 °C
